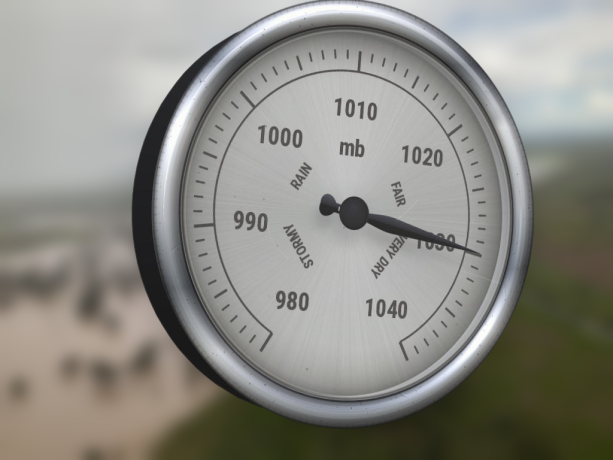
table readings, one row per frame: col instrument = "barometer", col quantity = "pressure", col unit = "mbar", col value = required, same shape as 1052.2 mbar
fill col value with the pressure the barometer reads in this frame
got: 1030 mbar
